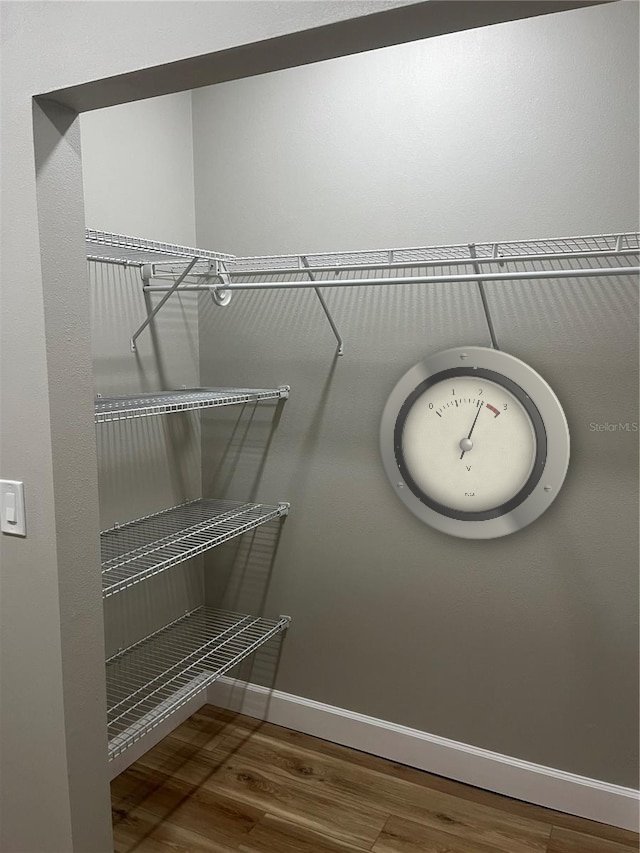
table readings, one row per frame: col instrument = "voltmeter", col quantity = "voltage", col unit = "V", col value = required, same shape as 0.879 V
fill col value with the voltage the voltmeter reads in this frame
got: 2.2 V
